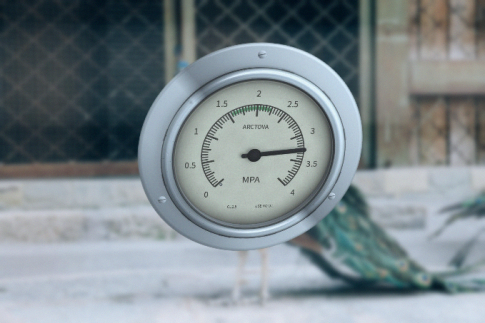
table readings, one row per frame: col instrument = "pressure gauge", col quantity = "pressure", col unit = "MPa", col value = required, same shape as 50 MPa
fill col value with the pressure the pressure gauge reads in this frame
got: 3.25 MPa
